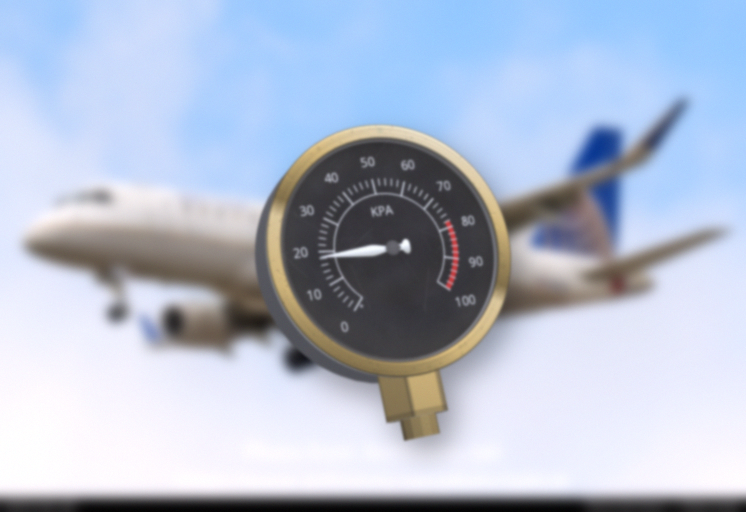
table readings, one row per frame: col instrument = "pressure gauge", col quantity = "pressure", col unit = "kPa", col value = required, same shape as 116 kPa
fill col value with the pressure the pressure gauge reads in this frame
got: 18 kPa
